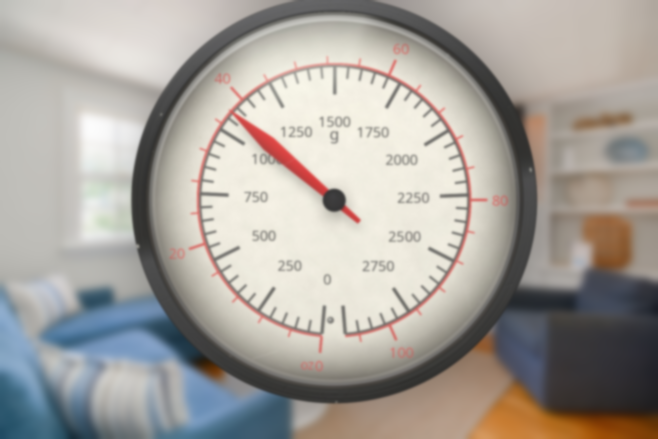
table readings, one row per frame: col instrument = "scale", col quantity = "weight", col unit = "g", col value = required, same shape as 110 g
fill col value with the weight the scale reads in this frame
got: 1075 g
